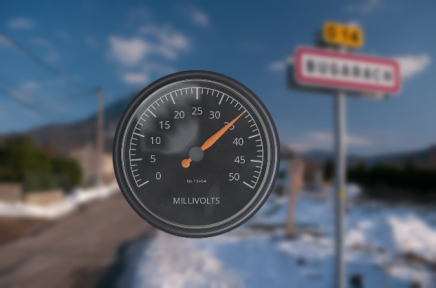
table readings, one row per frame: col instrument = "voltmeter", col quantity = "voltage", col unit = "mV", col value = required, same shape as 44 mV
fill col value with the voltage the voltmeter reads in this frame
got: 35 mV
